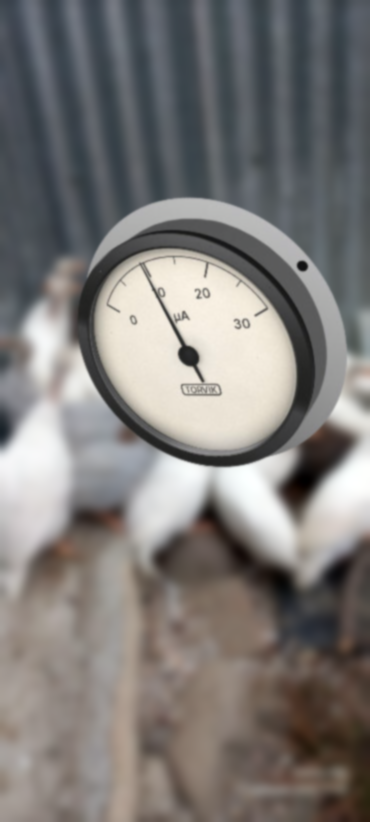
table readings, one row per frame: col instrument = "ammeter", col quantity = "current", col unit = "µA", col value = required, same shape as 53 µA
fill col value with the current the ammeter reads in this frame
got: 10 µA
